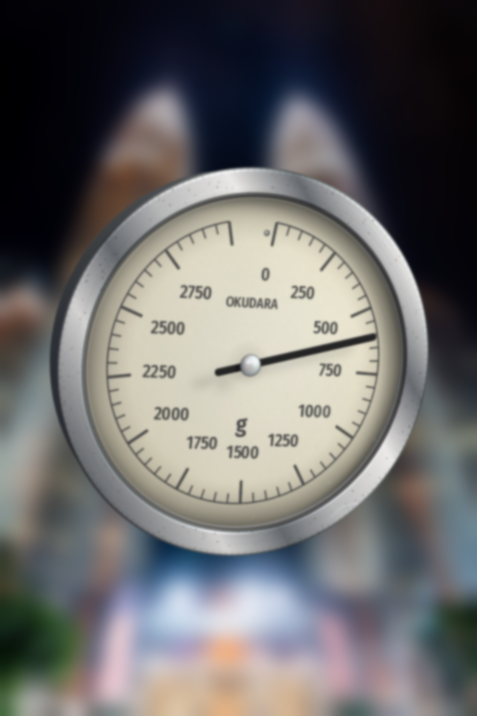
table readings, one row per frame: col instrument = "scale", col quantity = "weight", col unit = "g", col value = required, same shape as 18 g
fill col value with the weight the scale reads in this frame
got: 600 g
